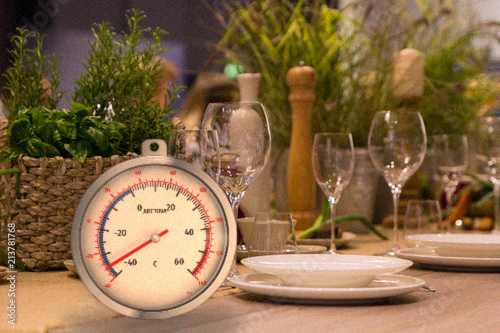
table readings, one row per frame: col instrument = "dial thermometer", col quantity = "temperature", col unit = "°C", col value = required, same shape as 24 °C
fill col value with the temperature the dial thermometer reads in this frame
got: -35 °C
